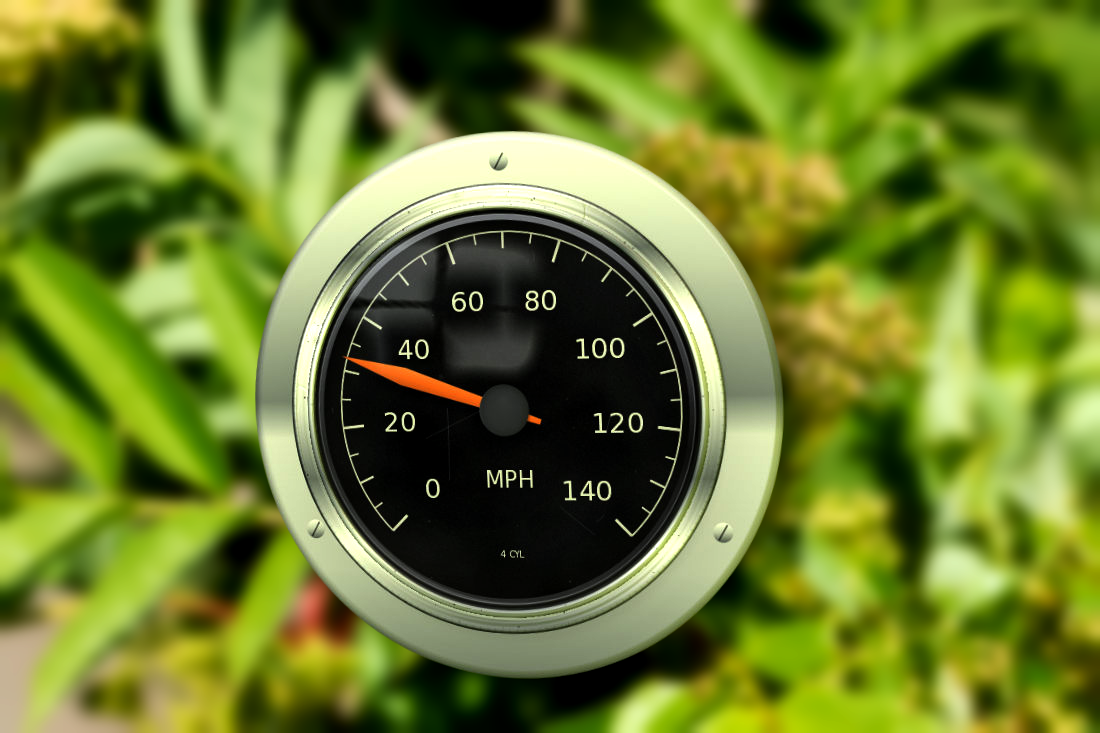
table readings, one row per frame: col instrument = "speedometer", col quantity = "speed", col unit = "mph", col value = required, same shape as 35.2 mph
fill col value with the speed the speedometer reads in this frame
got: 32.5 mph
